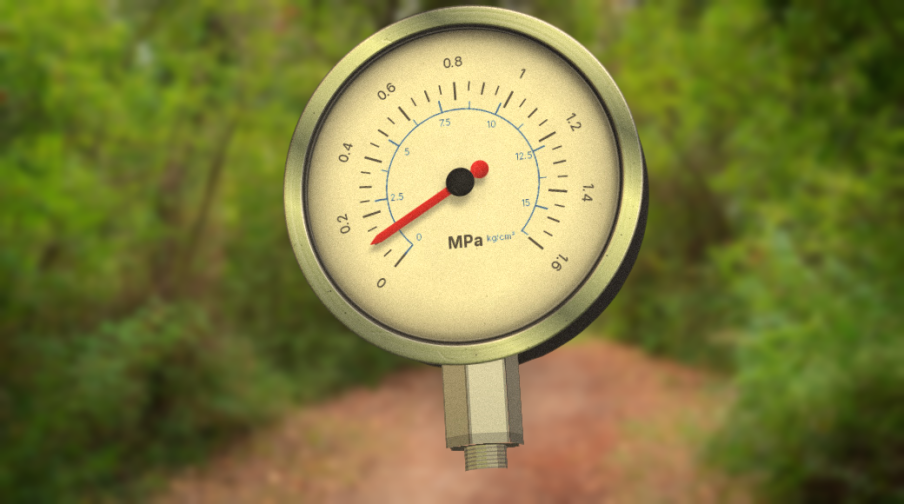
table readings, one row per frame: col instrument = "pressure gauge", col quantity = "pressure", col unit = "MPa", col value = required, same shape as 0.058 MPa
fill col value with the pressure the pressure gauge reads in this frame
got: 0.1 MPa
